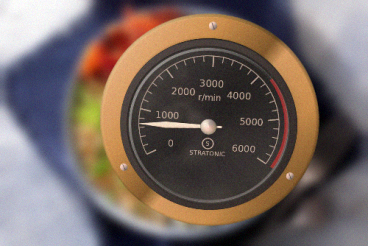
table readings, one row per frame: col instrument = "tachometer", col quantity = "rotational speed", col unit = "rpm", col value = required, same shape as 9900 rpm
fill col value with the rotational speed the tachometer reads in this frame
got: 700 rpm
